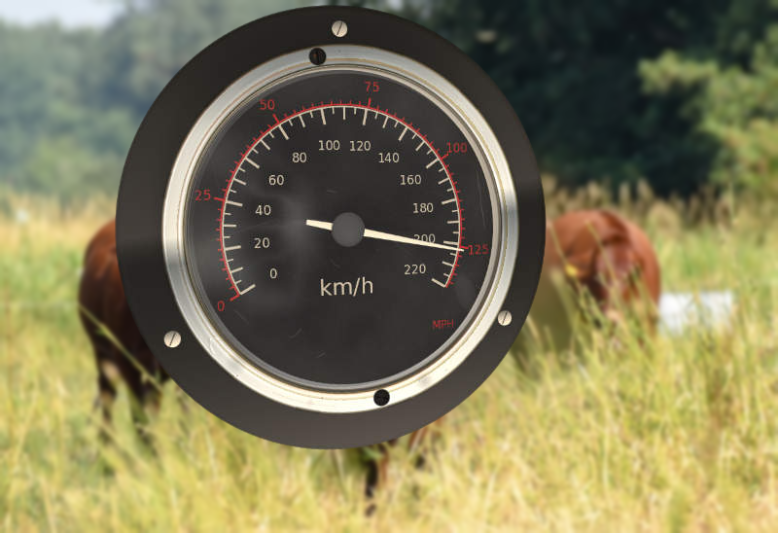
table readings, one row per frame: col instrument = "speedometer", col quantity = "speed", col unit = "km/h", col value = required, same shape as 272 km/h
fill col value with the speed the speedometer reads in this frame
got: 202.5 km/h
